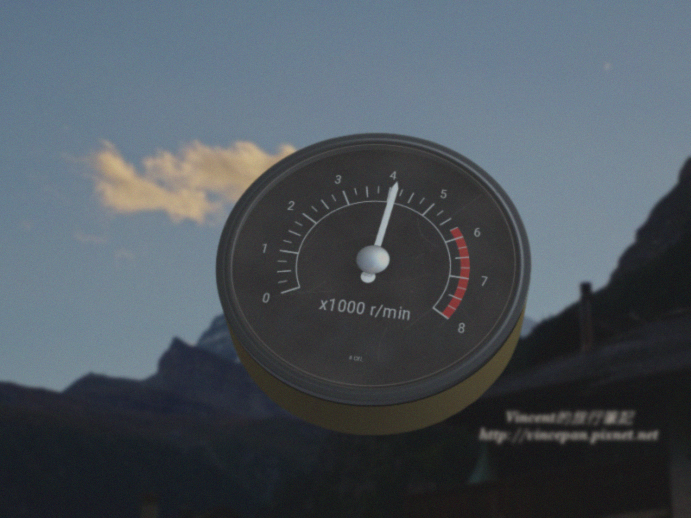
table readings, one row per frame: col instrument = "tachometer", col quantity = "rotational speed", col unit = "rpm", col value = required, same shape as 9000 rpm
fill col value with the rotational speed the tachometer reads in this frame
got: 4125 rpm
